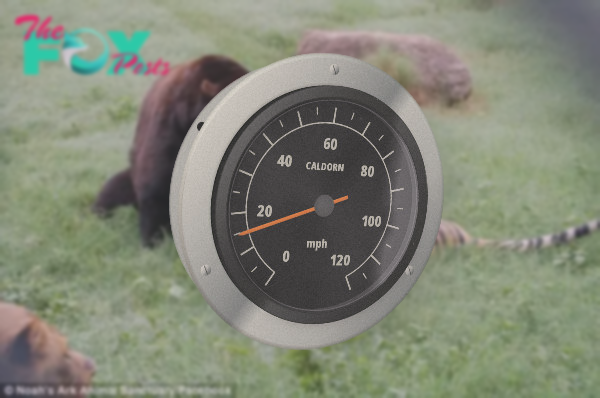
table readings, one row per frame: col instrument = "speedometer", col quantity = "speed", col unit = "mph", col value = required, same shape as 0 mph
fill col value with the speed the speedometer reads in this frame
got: 15 mph
